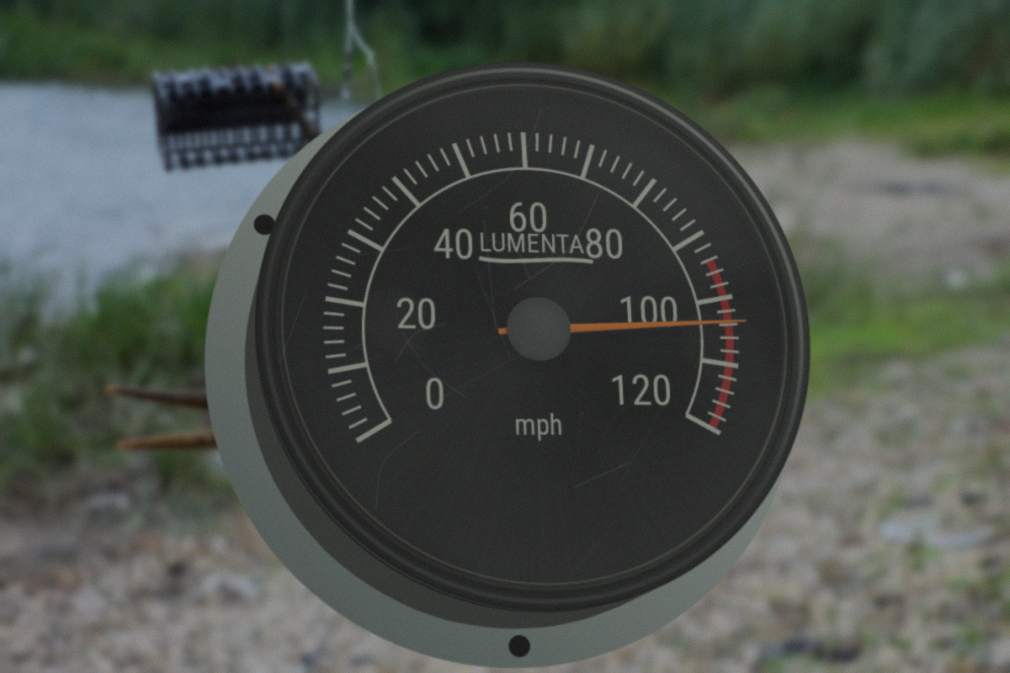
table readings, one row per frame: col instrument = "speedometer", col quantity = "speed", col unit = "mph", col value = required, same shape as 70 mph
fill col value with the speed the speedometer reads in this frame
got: 104 mph
